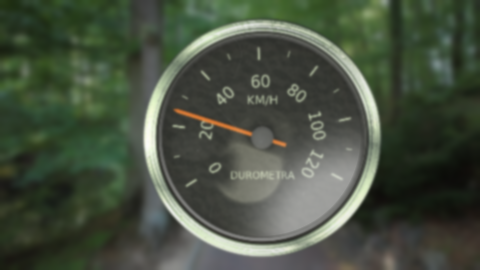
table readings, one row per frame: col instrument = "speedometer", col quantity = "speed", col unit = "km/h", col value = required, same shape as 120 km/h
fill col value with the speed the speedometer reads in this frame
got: 25 km/h
